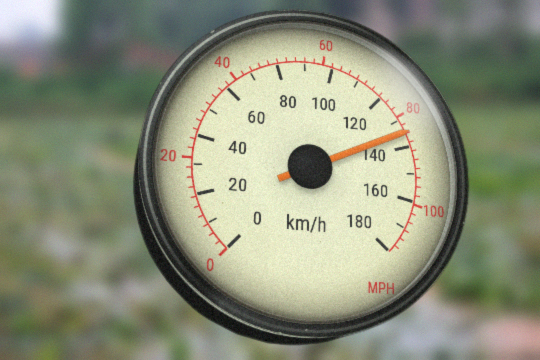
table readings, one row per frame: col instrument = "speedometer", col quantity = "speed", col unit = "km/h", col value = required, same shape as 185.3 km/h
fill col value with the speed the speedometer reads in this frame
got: 135 km/h
